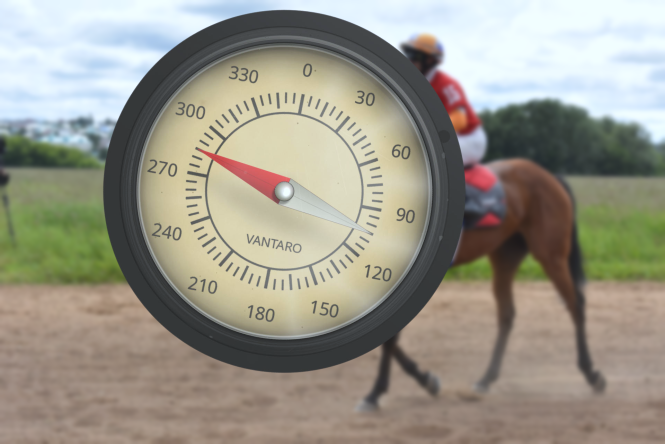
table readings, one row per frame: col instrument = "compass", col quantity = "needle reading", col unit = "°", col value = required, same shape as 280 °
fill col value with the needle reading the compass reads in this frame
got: 285 °
